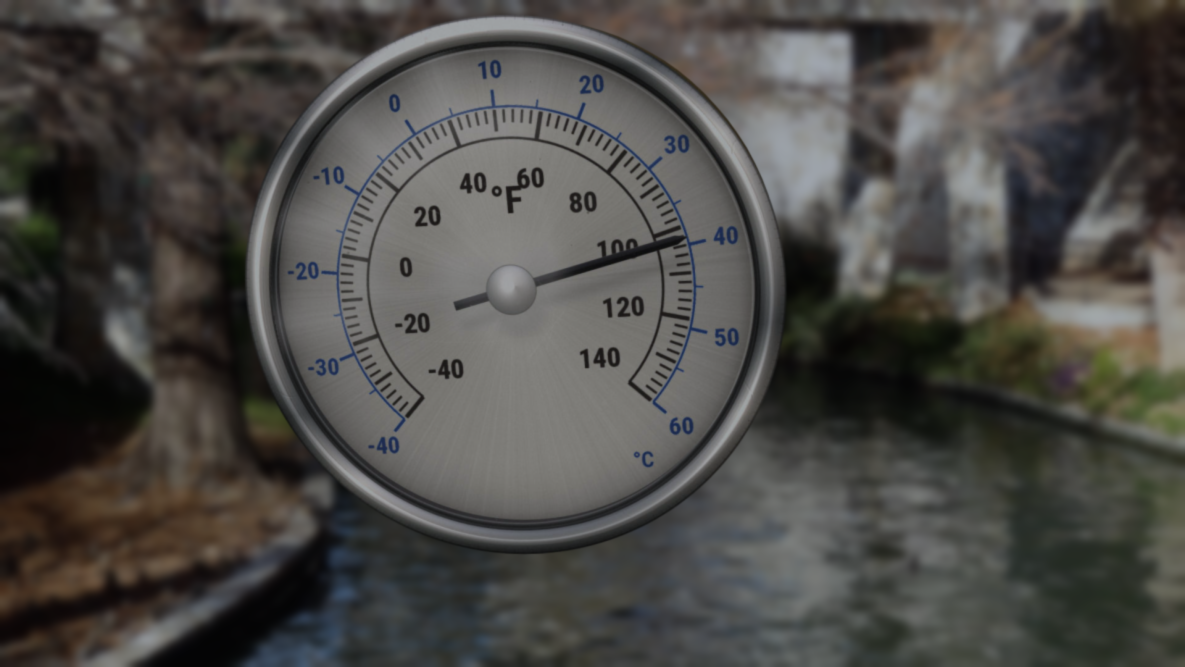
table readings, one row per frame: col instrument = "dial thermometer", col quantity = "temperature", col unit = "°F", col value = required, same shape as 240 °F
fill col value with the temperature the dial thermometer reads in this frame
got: 102 °F
